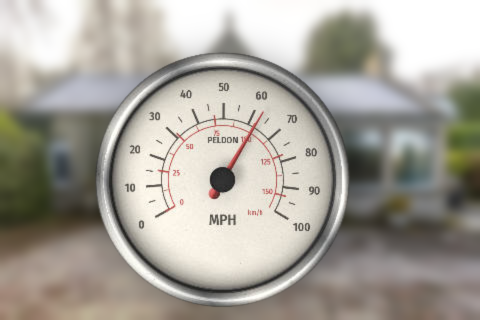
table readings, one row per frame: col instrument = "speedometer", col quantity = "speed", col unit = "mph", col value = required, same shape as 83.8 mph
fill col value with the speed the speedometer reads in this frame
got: 62.5 mph
